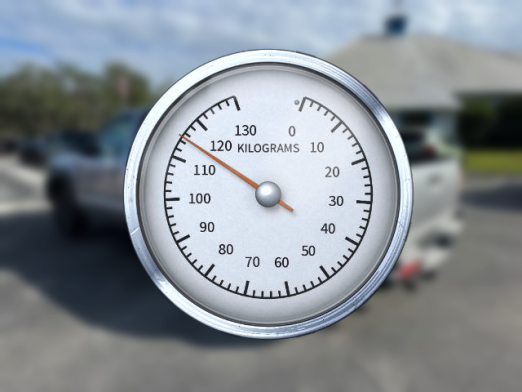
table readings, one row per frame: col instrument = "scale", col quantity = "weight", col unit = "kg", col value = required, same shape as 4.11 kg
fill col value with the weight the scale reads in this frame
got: 115 kg
